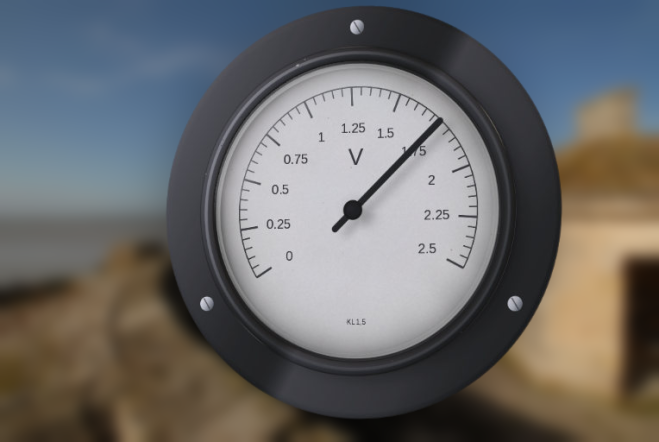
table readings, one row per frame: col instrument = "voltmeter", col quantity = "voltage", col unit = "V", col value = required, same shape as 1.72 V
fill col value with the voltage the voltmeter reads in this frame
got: 1.75 V
